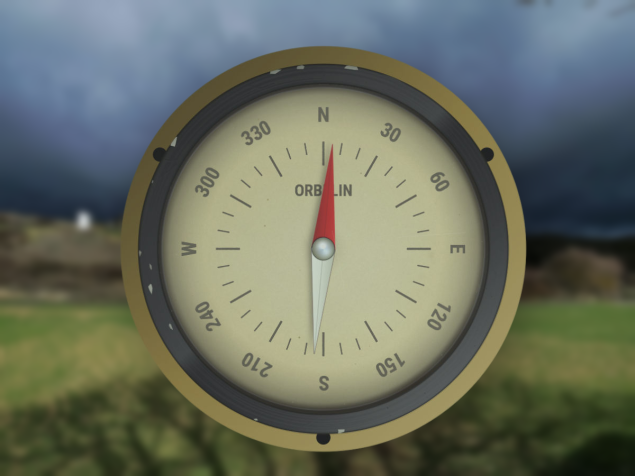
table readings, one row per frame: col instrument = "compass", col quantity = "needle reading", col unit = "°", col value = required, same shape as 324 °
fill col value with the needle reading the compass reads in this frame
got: 5 °
